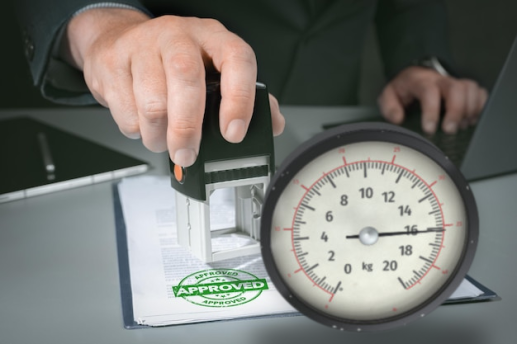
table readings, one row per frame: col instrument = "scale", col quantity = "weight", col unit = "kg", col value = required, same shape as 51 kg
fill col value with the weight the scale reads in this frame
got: 16 kg
